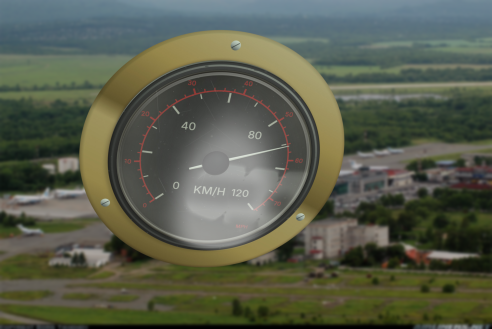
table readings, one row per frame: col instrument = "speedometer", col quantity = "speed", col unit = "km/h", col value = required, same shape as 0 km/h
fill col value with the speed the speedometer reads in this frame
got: 90 km/h
